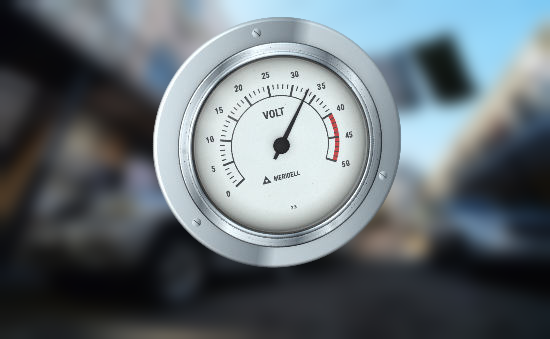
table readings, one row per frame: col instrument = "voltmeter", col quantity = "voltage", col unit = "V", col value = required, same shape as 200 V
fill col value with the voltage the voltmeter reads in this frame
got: 33 V
